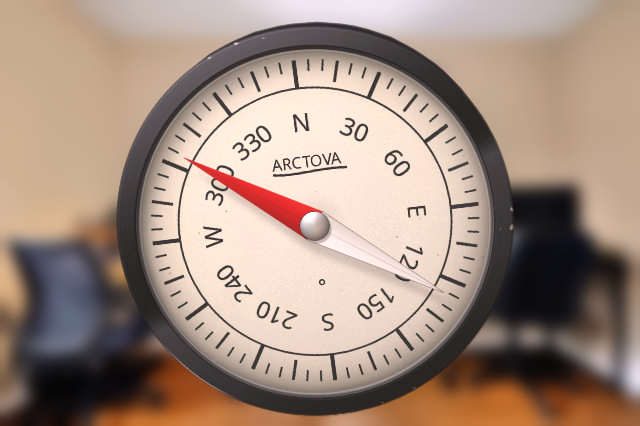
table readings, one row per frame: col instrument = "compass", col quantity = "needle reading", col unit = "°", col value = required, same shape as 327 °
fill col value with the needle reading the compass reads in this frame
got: 305 °
